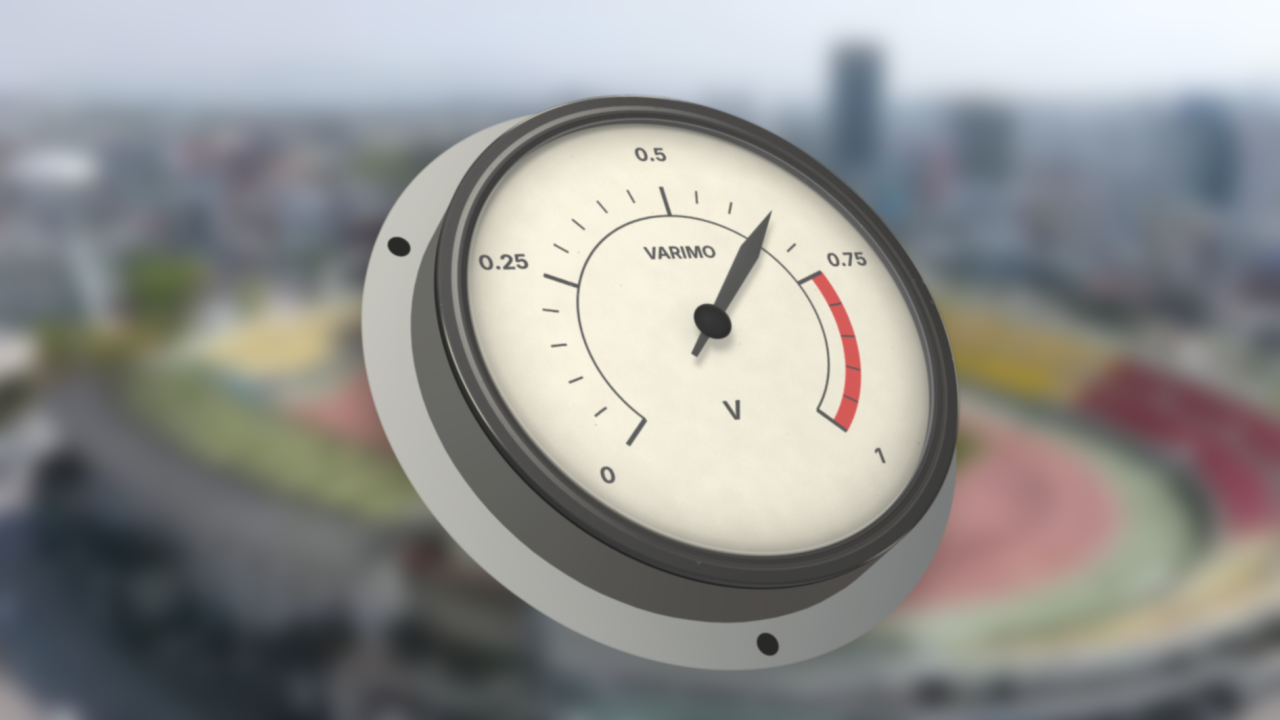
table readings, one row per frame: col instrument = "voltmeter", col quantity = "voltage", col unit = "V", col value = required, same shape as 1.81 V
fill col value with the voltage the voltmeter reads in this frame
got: 0.65 V
